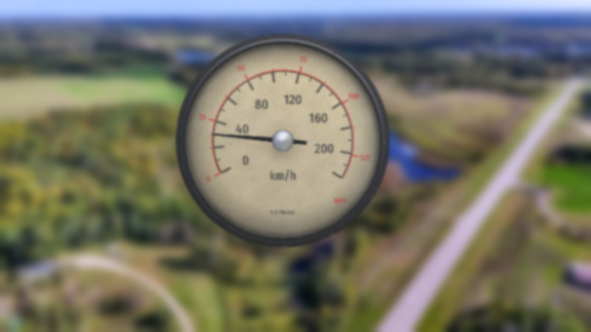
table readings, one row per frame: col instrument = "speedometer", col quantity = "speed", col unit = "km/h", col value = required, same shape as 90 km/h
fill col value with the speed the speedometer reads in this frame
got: 30 km/h
